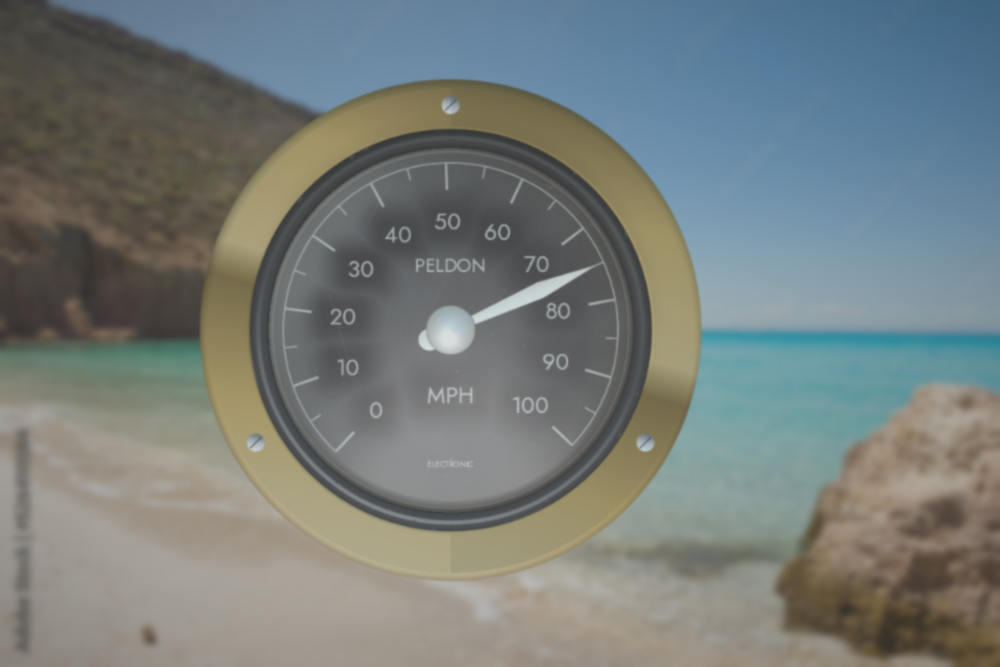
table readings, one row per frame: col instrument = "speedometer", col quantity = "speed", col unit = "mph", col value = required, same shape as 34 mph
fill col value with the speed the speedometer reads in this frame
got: 75 mph
